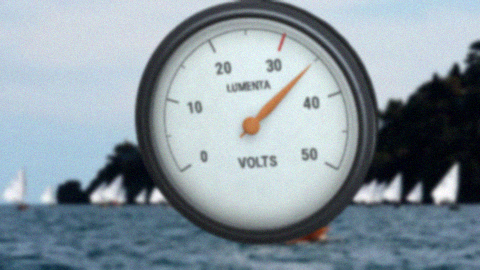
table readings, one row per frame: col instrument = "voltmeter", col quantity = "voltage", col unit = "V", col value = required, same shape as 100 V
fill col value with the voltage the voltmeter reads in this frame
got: 35 V
